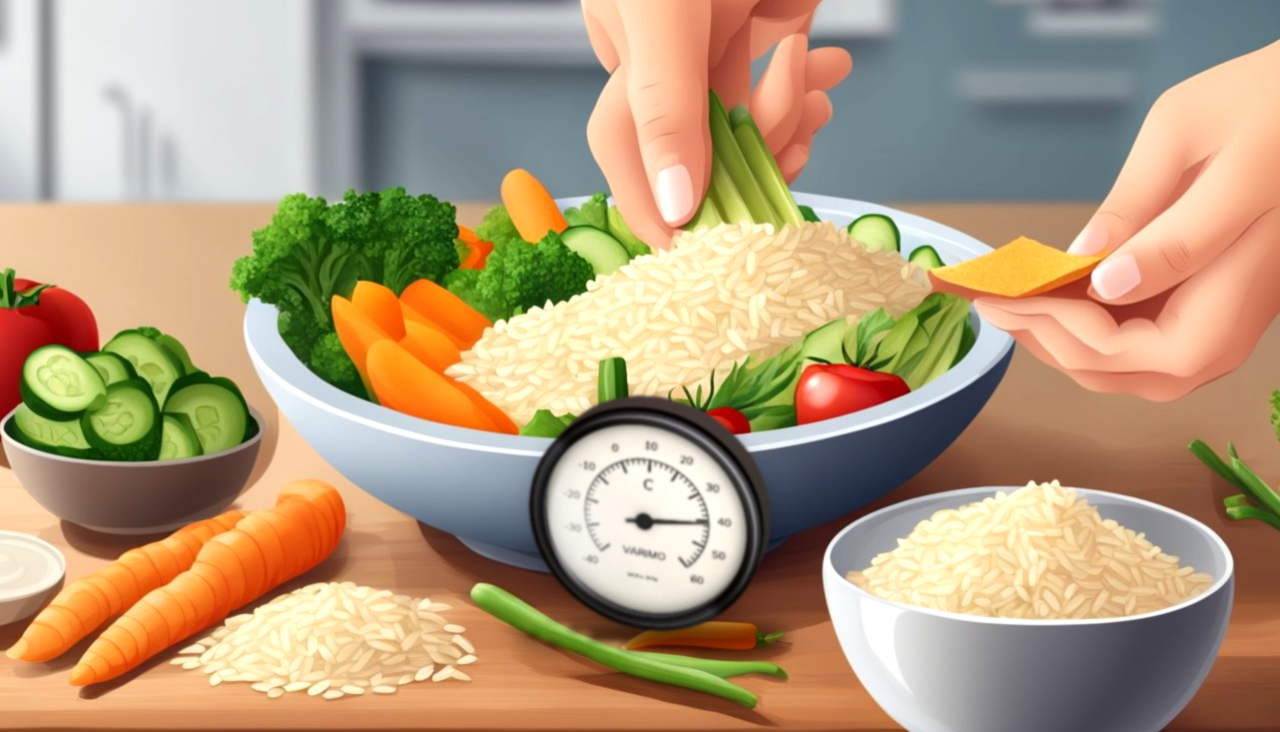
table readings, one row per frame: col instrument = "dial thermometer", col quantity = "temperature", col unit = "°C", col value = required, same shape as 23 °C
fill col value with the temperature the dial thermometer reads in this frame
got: 40 °C
